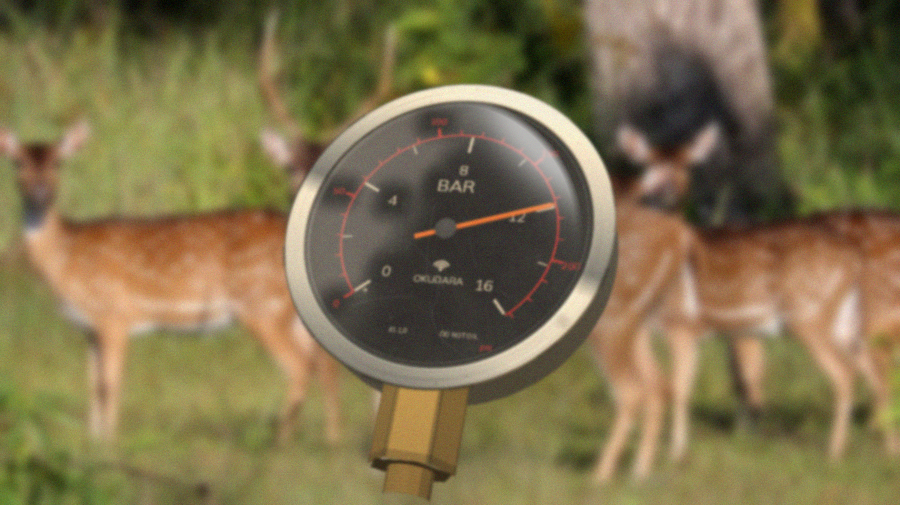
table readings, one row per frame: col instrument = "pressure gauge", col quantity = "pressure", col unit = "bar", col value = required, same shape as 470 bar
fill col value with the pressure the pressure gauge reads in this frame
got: 12 bar
